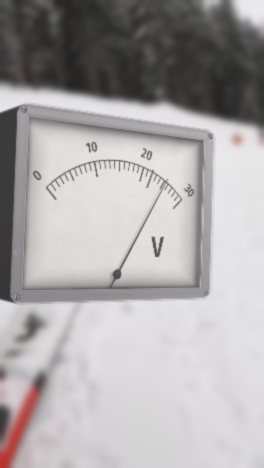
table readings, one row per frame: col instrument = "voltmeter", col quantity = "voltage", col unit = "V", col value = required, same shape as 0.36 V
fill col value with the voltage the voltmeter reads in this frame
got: 25 V
